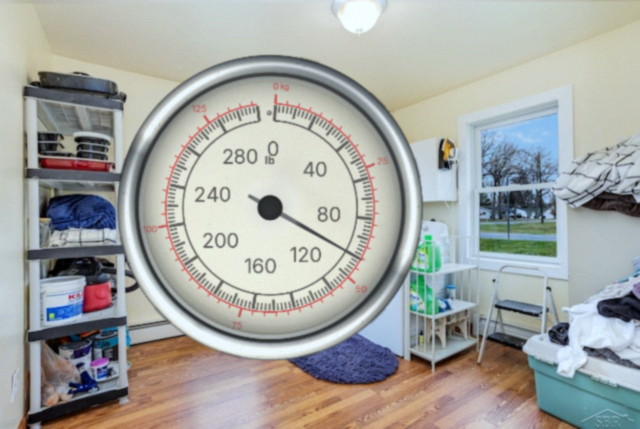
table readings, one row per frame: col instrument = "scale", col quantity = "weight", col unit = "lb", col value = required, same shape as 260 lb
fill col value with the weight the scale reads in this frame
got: 100 lb
